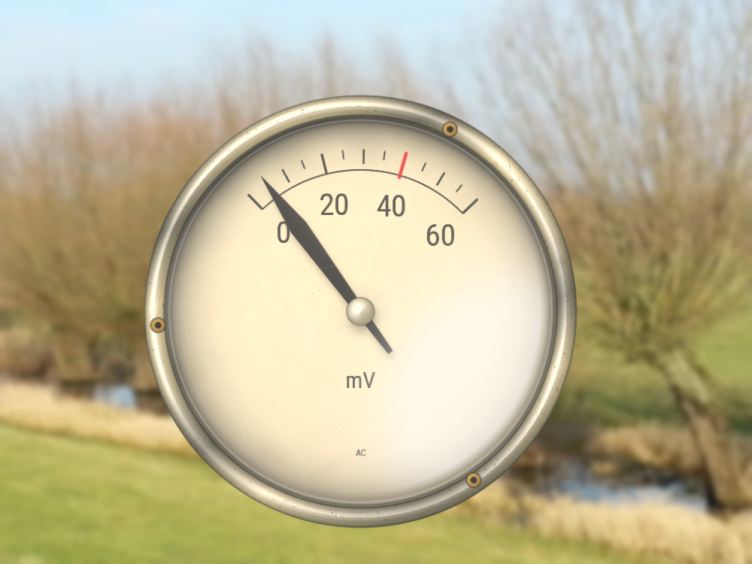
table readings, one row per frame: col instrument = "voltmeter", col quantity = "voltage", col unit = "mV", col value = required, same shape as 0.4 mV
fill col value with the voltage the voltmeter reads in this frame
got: 5 mV
